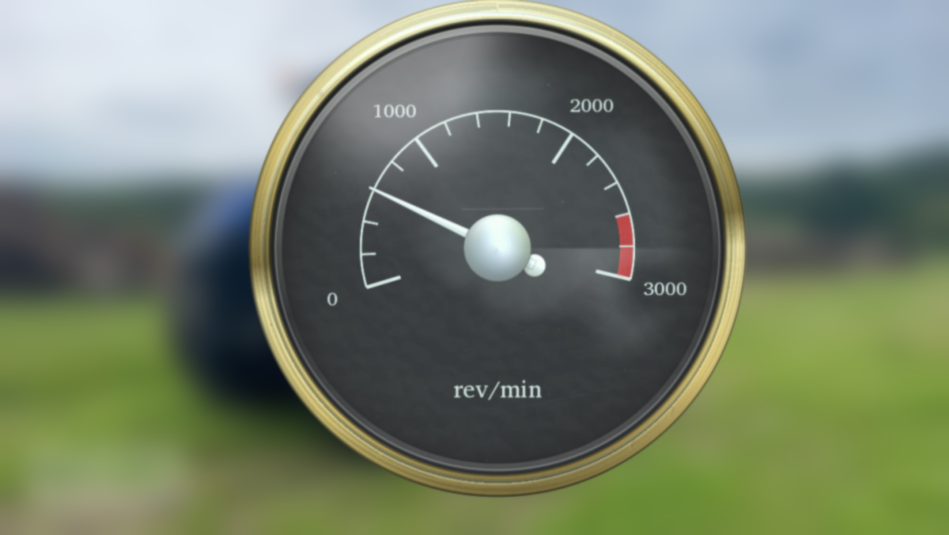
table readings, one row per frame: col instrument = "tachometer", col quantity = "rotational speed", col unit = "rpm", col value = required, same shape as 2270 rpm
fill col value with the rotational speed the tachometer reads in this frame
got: 600 rpm
